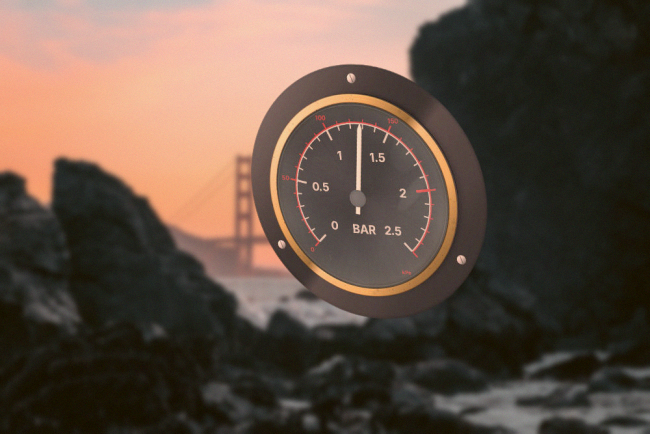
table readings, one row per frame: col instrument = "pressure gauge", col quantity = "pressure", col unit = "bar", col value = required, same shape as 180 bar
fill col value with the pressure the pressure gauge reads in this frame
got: 1.3 bar
